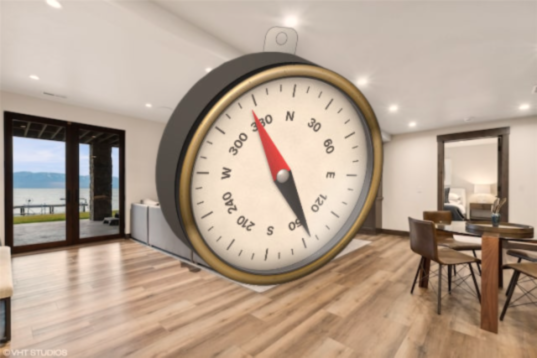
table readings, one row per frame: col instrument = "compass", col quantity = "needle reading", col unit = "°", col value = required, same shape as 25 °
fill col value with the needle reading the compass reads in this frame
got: 325 °
